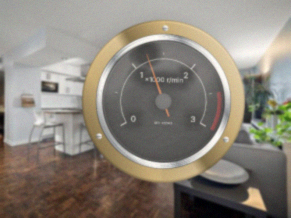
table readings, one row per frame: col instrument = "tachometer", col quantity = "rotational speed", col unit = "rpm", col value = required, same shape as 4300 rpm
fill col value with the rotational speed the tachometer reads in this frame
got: 1250 rpm
